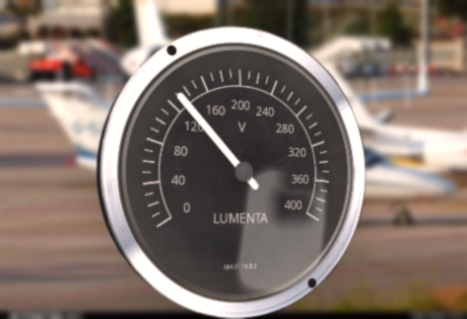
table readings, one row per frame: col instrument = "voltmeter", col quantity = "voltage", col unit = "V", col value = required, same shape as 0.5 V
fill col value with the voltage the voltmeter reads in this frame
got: 130 V
